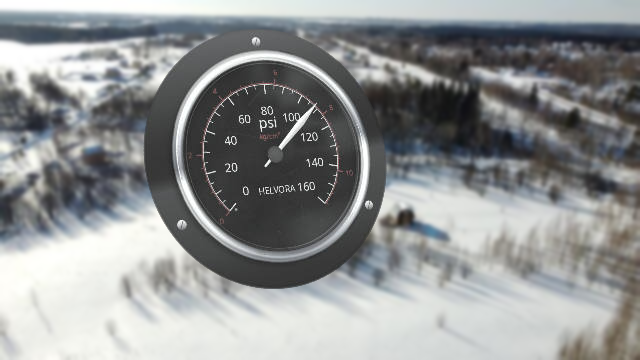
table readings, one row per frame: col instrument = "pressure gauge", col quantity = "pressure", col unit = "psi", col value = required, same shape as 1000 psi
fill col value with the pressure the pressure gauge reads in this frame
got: 107.5 psi
